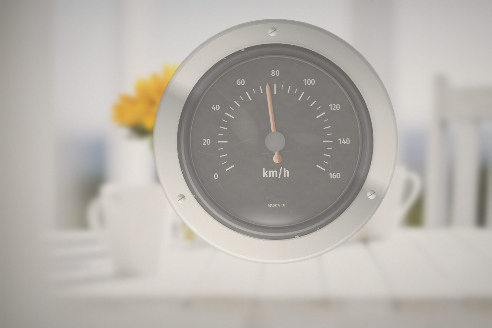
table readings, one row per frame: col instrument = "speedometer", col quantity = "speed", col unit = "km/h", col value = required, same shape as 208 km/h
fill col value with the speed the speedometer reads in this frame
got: 75 km/h
